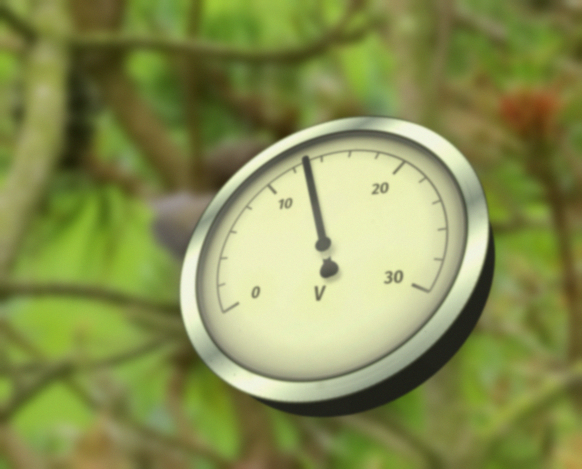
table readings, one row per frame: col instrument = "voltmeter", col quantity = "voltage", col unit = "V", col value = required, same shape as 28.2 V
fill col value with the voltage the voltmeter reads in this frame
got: 13 V
